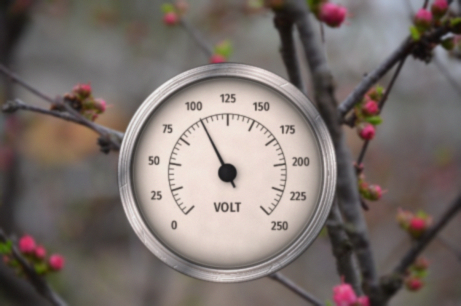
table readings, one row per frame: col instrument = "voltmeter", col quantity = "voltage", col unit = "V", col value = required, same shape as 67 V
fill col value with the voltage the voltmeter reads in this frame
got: 100 V
